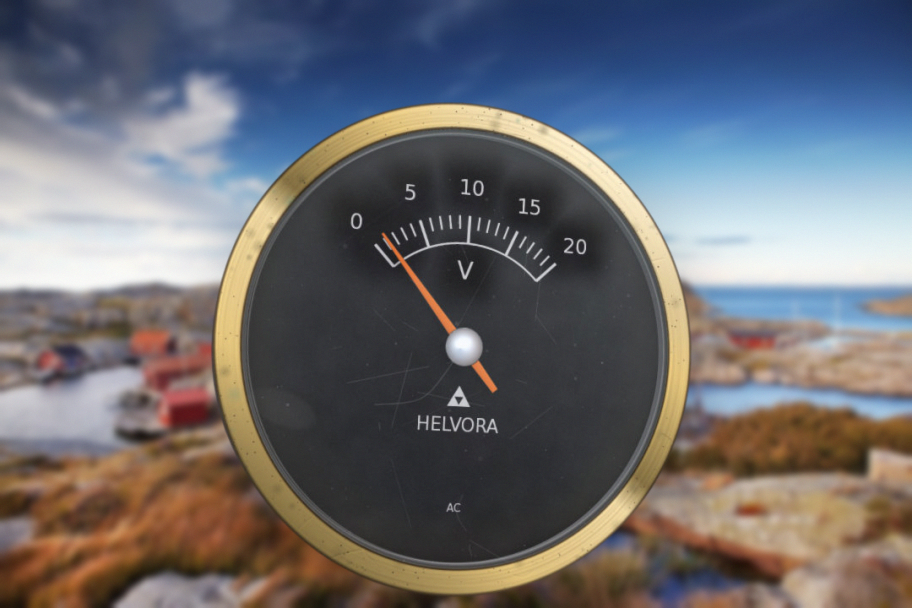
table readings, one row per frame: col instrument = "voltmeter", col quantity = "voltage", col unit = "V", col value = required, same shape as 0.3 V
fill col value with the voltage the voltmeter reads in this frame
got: 1 V
